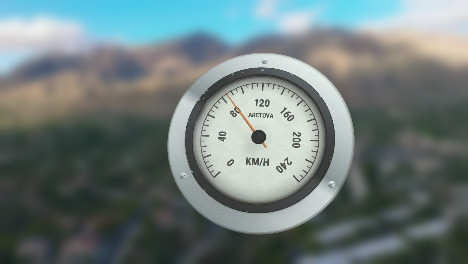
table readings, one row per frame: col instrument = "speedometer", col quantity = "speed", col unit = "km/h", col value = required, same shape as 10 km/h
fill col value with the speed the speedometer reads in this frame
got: 85 km/h
